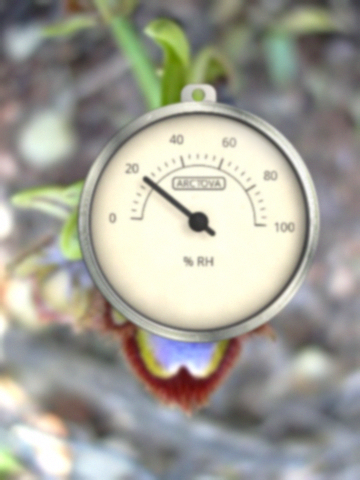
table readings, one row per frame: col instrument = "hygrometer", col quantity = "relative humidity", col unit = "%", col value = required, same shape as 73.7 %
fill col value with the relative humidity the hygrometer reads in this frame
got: 20 %
